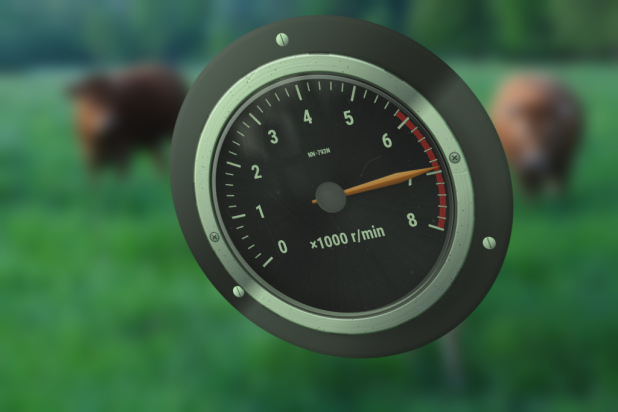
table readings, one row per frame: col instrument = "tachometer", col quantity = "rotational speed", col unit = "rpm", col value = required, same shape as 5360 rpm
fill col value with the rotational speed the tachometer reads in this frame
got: 6900 rpm
